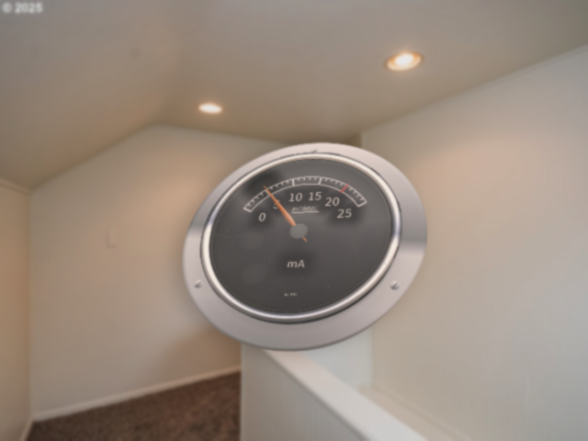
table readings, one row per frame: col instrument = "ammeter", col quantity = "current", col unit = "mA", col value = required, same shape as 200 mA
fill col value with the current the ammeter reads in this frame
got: 5 mA
